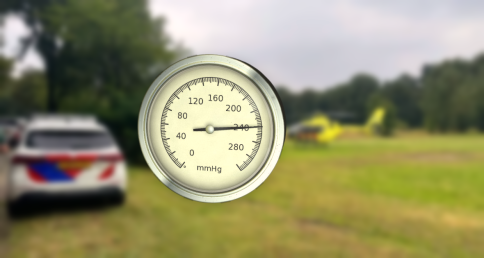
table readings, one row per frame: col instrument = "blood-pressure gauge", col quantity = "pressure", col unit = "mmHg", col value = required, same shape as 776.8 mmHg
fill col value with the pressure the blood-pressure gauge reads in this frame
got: 240 mmHg
